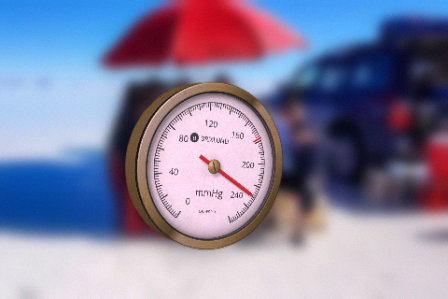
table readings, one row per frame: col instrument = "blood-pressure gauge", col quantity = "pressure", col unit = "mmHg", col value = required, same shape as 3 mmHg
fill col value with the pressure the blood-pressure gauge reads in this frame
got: 230 mmHg
